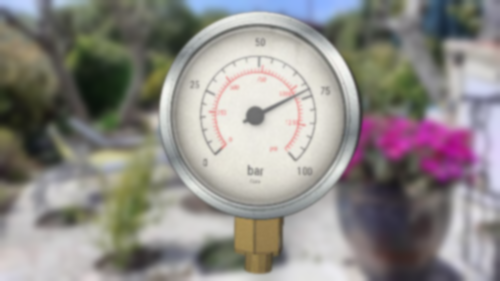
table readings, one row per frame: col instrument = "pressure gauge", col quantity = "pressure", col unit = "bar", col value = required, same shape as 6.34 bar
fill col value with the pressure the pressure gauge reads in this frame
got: 72.5 bar
